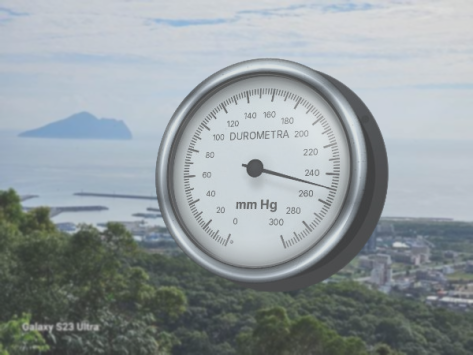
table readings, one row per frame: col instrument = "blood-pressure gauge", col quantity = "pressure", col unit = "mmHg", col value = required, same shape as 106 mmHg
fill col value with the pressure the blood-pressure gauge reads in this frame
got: 250 mmHg
